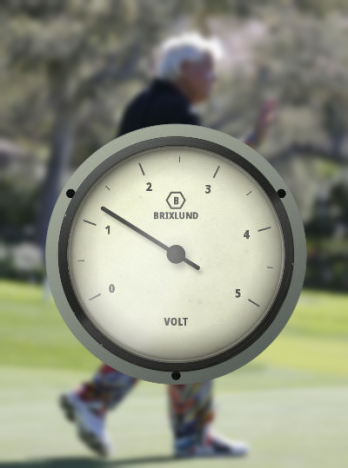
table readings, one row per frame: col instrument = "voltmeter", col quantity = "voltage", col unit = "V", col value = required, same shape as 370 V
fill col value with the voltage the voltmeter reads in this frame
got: 1.25 V
